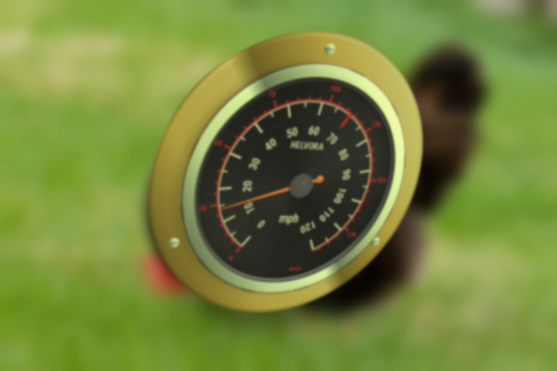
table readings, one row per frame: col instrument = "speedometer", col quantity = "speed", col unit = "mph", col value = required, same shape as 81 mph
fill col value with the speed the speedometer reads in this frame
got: 15 mph
